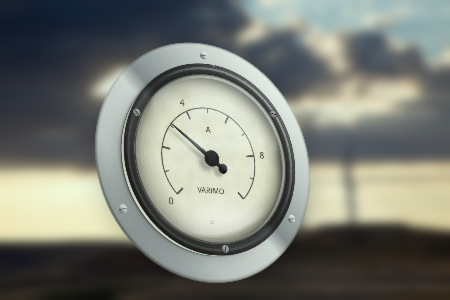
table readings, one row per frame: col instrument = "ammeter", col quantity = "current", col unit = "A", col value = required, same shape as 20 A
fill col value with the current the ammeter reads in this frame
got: 3 A
